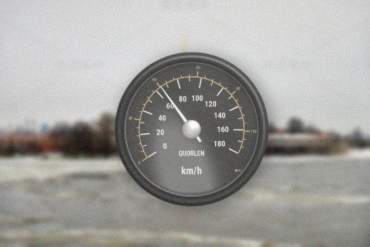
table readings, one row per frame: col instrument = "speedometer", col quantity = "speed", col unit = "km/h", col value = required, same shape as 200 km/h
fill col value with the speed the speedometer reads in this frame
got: 65 km/h
